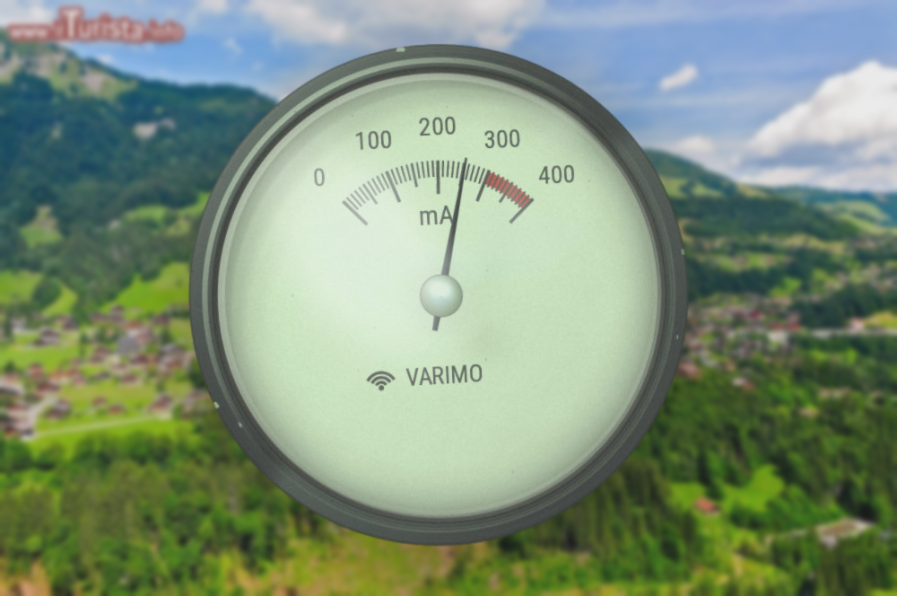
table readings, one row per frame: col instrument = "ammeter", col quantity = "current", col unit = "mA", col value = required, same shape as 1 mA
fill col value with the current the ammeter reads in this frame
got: 250 mA
